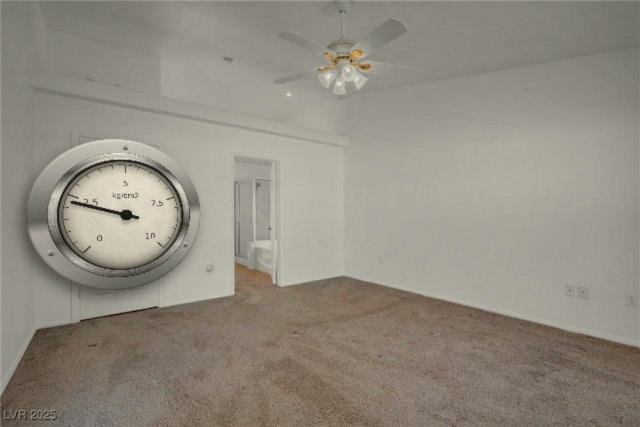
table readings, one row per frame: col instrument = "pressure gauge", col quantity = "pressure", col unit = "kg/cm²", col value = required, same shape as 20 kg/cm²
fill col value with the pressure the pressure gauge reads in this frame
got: 2.25 kg/cm²
